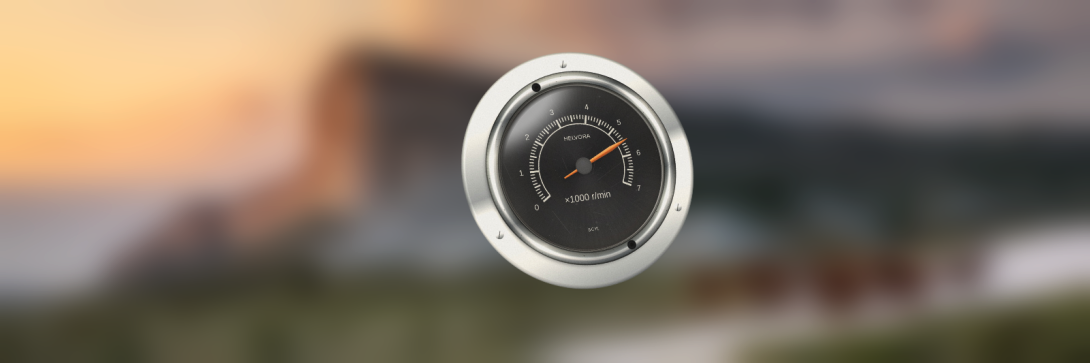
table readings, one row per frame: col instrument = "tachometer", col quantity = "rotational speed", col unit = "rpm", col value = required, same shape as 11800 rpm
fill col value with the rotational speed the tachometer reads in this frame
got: 5500 rpm
